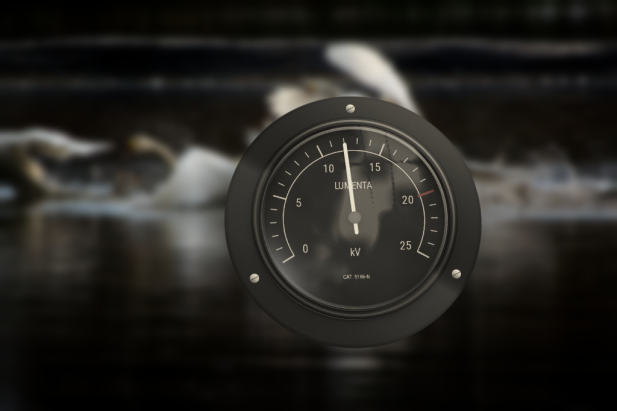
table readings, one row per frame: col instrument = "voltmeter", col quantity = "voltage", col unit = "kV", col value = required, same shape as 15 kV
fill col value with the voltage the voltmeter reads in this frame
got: 12 kV
